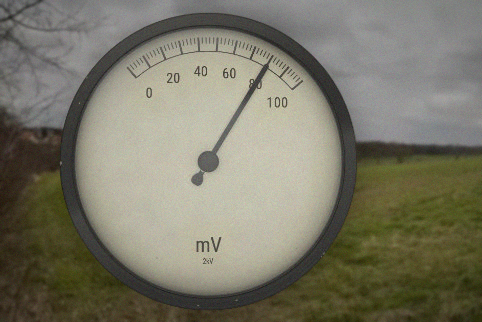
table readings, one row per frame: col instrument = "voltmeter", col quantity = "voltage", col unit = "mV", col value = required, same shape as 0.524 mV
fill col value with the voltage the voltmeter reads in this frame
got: 80 mV
